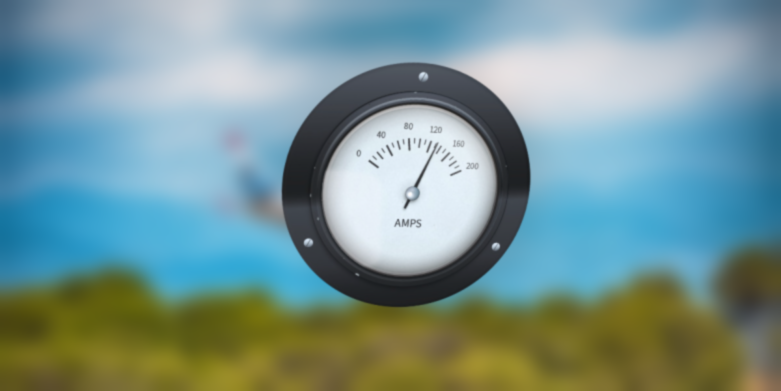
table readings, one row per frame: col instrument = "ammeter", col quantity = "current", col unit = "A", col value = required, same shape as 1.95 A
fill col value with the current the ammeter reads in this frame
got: 130 A
